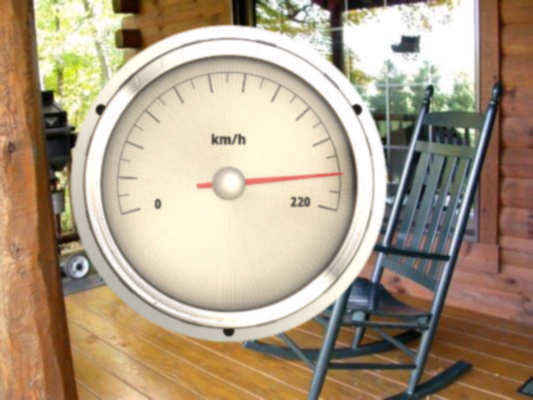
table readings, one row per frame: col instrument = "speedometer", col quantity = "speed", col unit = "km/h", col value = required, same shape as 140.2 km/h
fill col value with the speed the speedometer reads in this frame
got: 200 km/h
